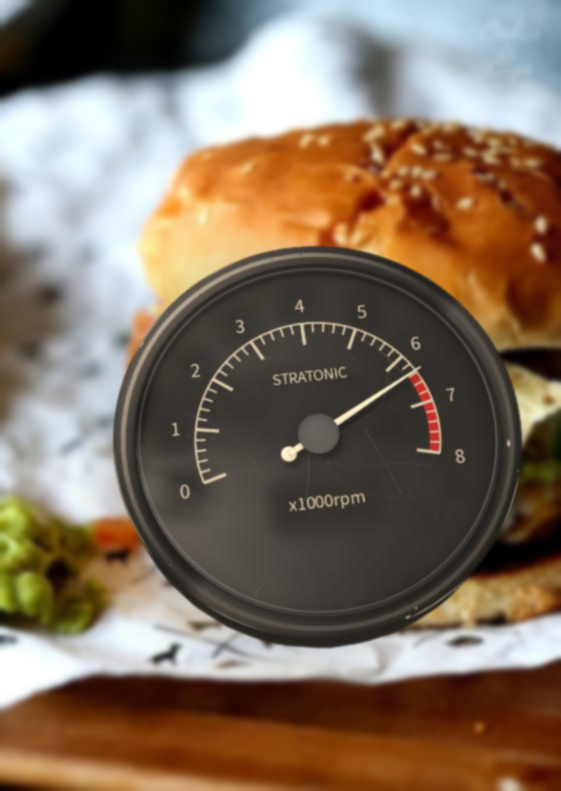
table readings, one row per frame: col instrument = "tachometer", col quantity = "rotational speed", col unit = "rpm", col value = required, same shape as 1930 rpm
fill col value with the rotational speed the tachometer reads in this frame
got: 6400 rpm
